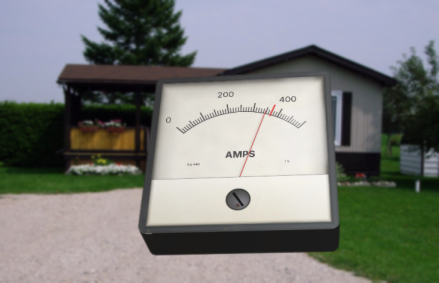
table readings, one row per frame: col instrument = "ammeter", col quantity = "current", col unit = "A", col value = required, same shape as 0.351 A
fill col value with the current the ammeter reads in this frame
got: 350 A
